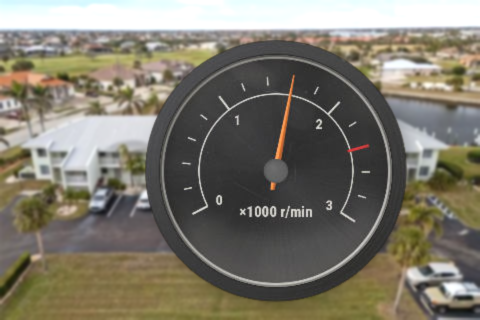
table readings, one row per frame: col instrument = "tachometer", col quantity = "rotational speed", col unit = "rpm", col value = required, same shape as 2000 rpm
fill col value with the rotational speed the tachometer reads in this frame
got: 1600 rpm
